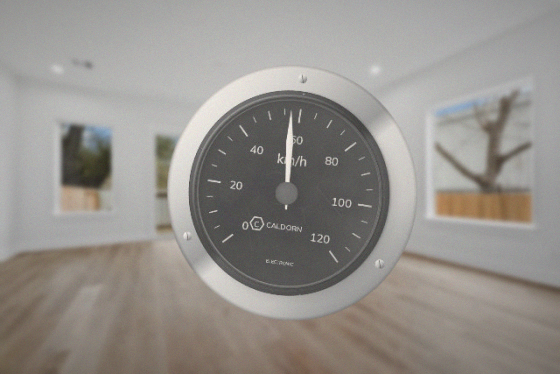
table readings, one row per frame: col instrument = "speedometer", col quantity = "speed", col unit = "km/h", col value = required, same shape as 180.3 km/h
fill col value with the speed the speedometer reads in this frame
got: 57.5 km/h
